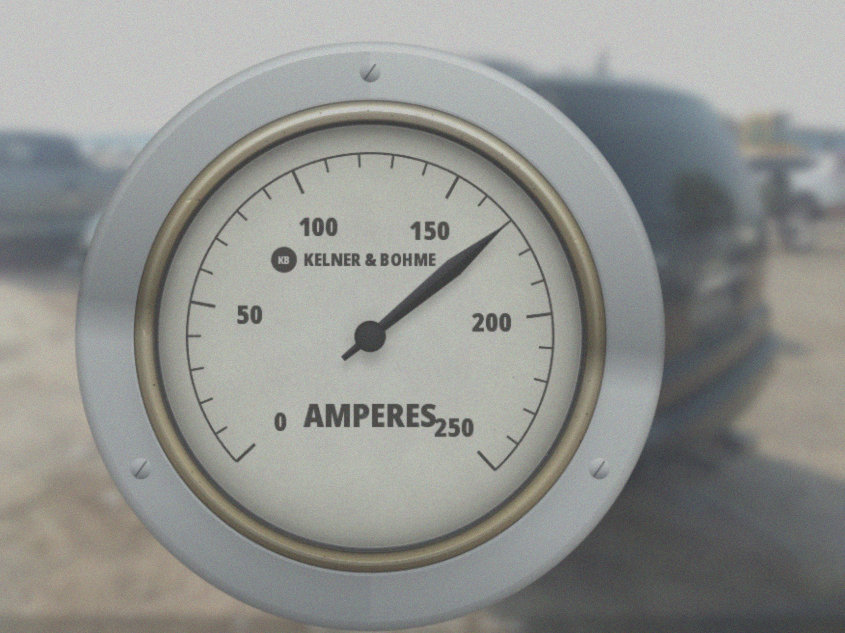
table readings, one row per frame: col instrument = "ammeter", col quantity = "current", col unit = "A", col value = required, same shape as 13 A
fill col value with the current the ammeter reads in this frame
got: 170 A
